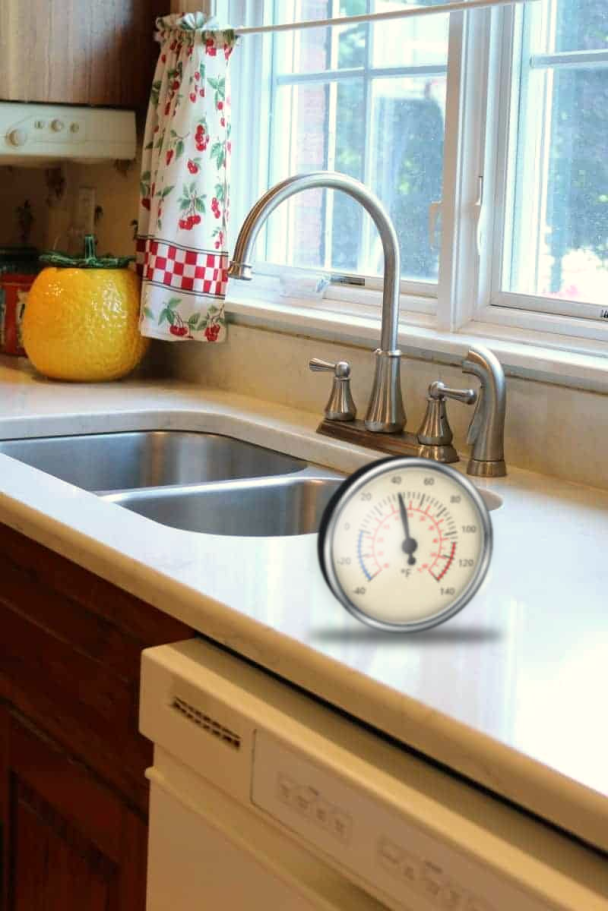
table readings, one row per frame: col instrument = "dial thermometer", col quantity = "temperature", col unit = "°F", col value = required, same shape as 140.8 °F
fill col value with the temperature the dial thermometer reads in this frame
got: 40 °F
